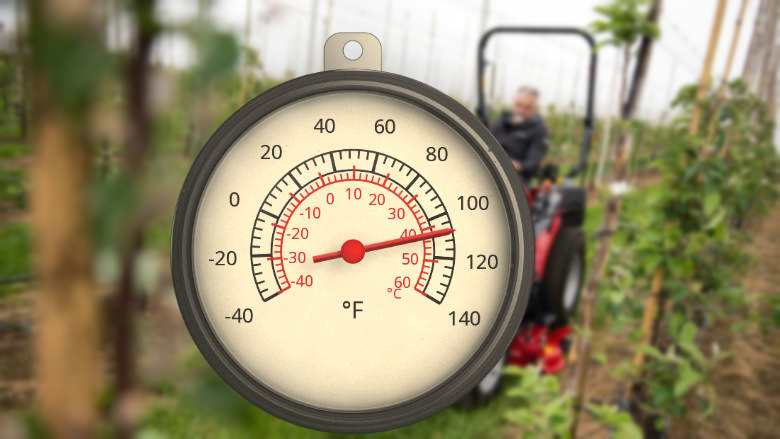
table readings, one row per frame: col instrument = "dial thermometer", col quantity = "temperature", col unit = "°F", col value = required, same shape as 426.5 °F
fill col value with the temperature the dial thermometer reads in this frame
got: 108 °F
